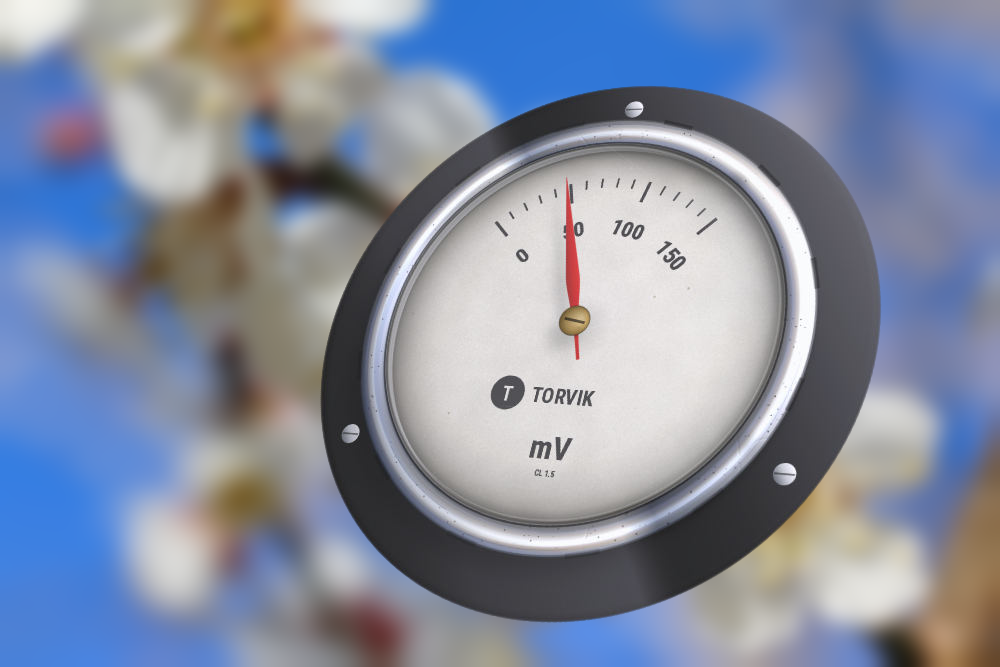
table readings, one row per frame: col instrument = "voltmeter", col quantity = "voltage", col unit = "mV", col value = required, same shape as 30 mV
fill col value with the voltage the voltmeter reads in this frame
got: 50 mV
